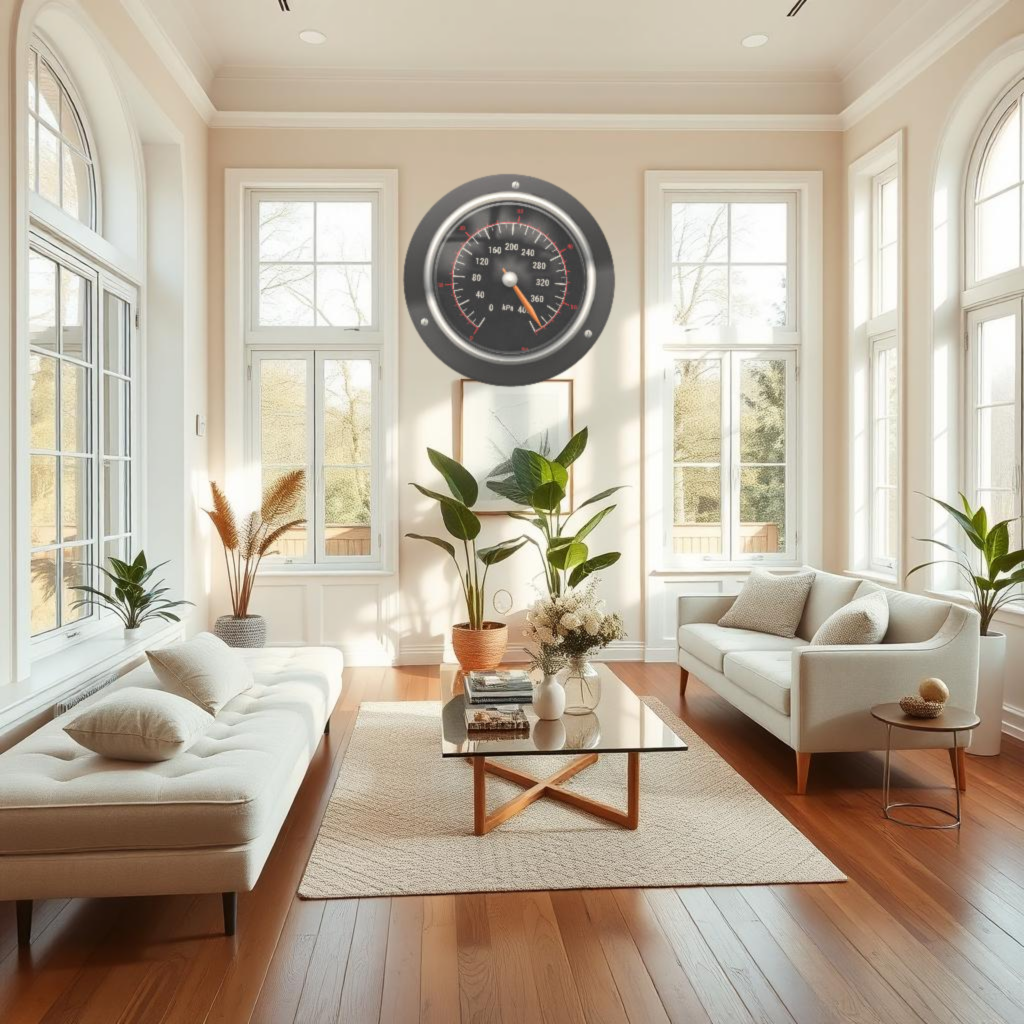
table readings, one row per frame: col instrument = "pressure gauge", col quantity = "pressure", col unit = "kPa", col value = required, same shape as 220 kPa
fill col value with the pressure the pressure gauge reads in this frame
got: 390 kPa
